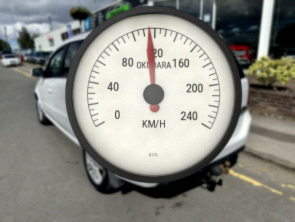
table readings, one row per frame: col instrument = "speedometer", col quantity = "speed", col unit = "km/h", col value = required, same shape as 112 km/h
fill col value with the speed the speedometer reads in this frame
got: 115 km/h
